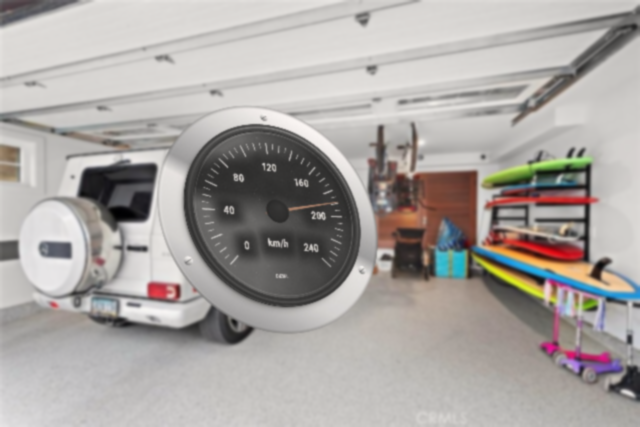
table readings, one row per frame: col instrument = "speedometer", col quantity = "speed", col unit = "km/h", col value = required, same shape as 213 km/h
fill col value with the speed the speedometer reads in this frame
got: 190 km/h
